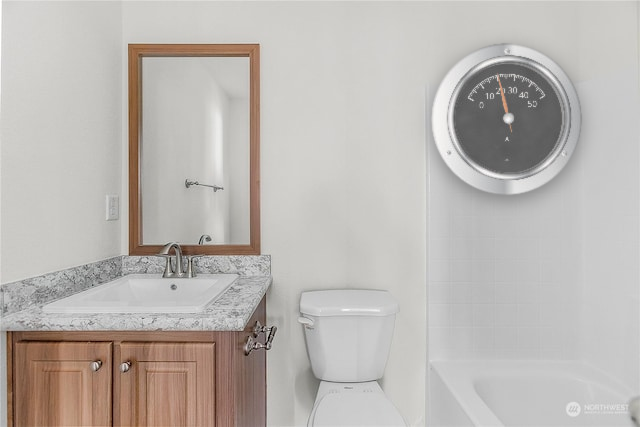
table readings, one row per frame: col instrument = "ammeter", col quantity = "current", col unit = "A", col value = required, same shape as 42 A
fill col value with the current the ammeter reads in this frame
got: 20 A
